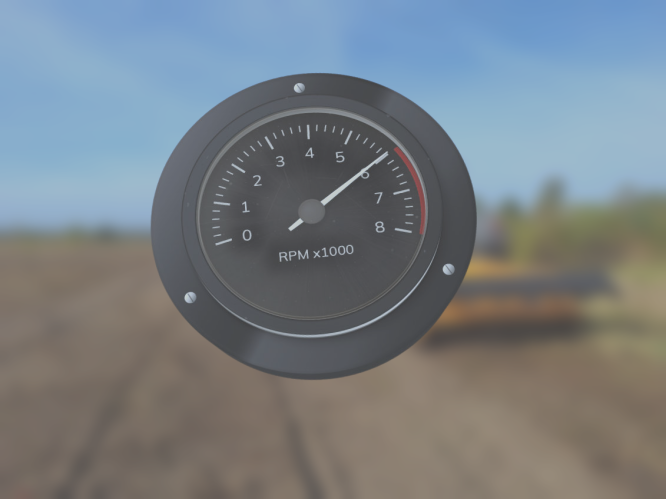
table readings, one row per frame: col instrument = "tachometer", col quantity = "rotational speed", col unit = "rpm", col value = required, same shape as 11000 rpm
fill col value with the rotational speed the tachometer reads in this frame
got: 6000 rpm
